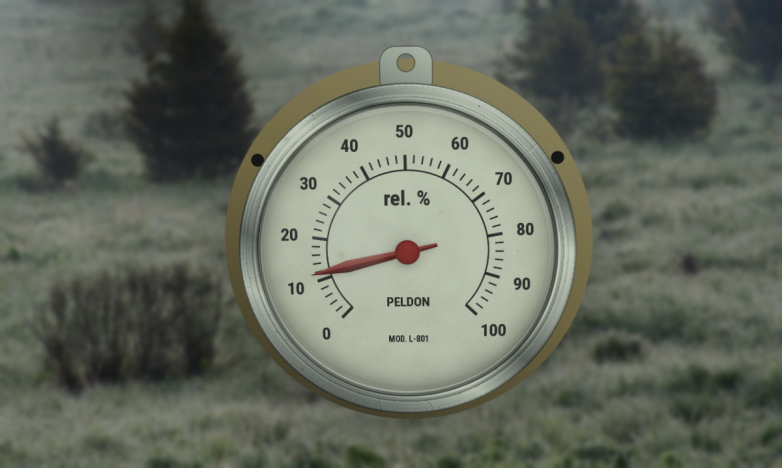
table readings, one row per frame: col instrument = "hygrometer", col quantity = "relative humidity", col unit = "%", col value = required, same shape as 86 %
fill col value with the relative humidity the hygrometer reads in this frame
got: 12 %
